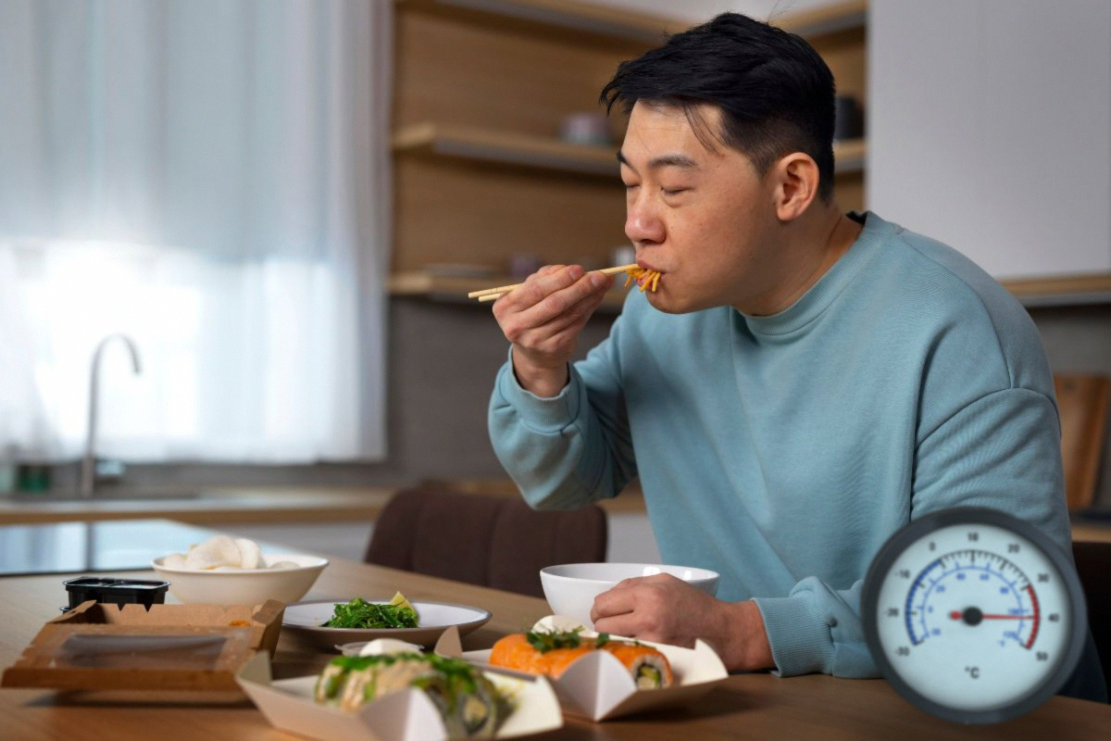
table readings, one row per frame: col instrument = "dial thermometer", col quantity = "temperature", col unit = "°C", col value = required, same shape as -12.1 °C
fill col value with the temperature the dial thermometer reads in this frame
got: 40 °C
